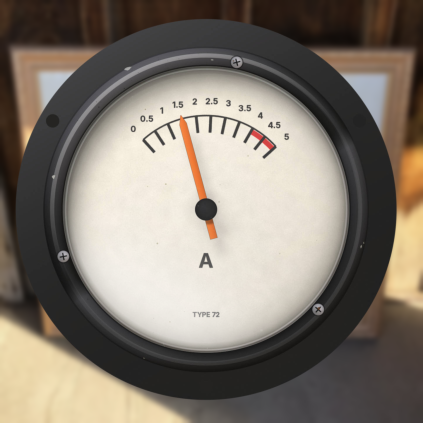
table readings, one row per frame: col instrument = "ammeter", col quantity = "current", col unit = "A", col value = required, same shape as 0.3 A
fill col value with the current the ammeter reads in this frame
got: 1.5 A
